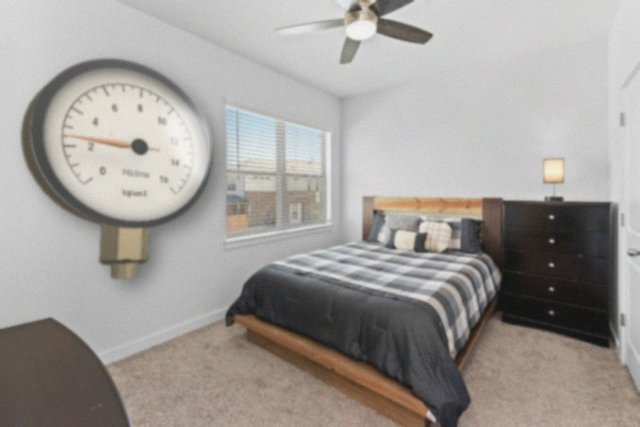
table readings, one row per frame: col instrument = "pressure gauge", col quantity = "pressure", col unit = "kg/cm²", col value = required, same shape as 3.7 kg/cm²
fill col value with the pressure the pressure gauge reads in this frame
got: 2.5 kg/cm²
